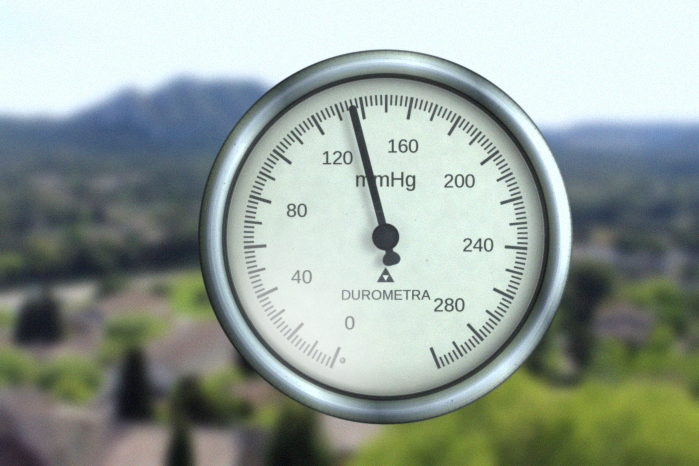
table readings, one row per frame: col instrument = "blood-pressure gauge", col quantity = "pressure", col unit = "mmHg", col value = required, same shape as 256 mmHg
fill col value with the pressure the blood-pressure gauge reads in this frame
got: 136 mmHg
